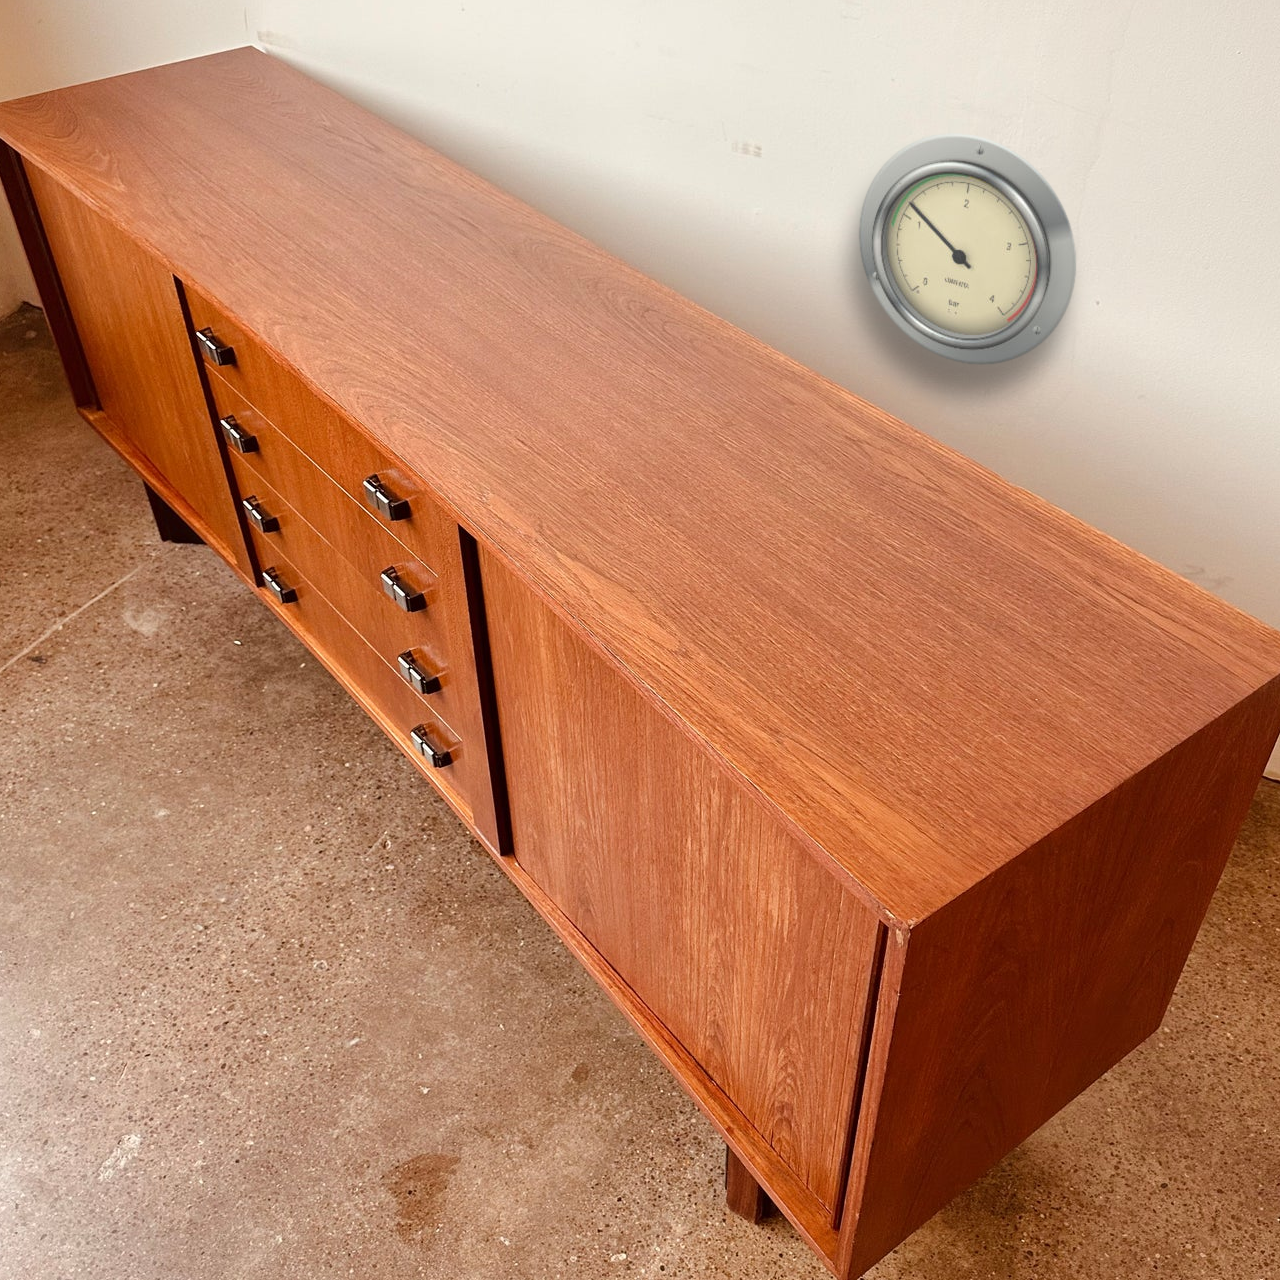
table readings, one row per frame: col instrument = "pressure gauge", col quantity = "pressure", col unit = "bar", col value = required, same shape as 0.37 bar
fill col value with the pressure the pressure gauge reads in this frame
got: 1.2 bar
